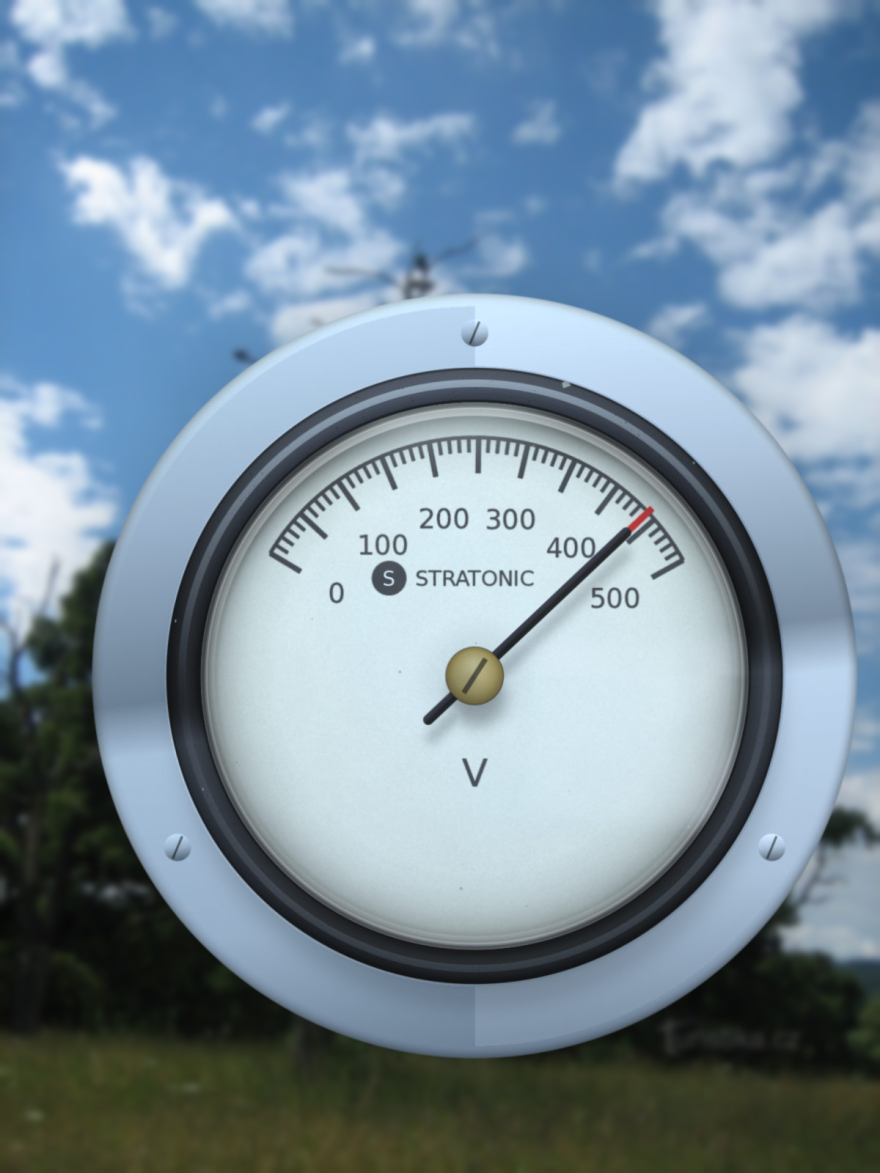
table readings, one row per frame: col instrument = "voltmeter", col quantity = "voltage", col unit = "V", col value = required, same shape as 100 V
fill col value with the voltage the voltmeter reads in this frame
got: 440 V
